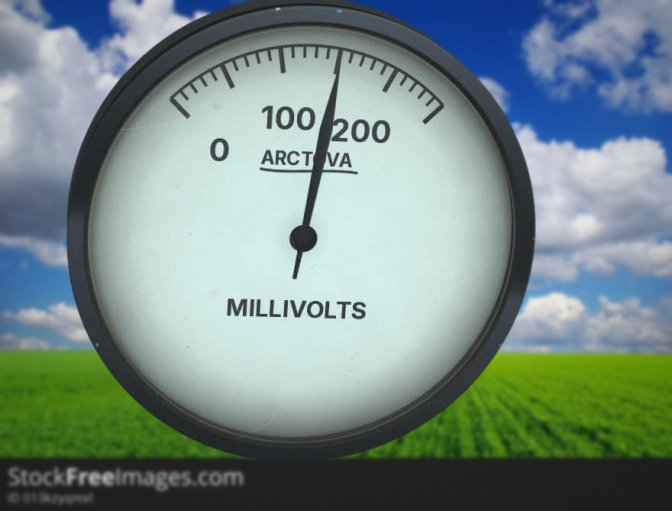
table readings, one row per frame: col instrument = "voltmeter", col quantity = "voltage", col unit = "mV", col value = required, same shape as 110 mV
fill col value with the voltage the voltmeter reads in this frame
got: 150 mV
